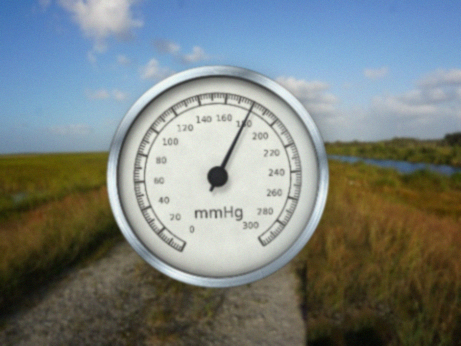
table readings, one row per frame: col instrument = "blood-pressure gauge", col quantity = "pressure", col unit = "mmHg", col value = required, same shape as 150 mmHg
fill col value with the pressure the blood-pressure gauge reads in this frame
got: 180 mmHg
